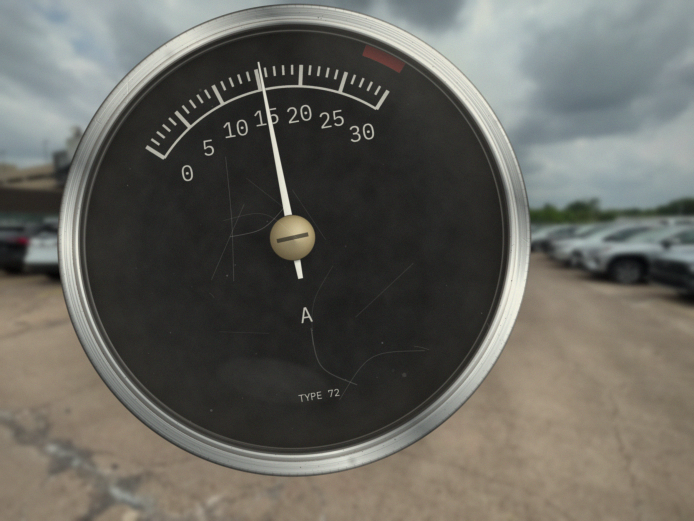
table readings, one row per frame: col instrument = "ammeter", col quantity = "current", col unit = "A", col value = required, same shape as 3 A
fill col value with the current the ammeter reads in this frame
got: 15.5 A
